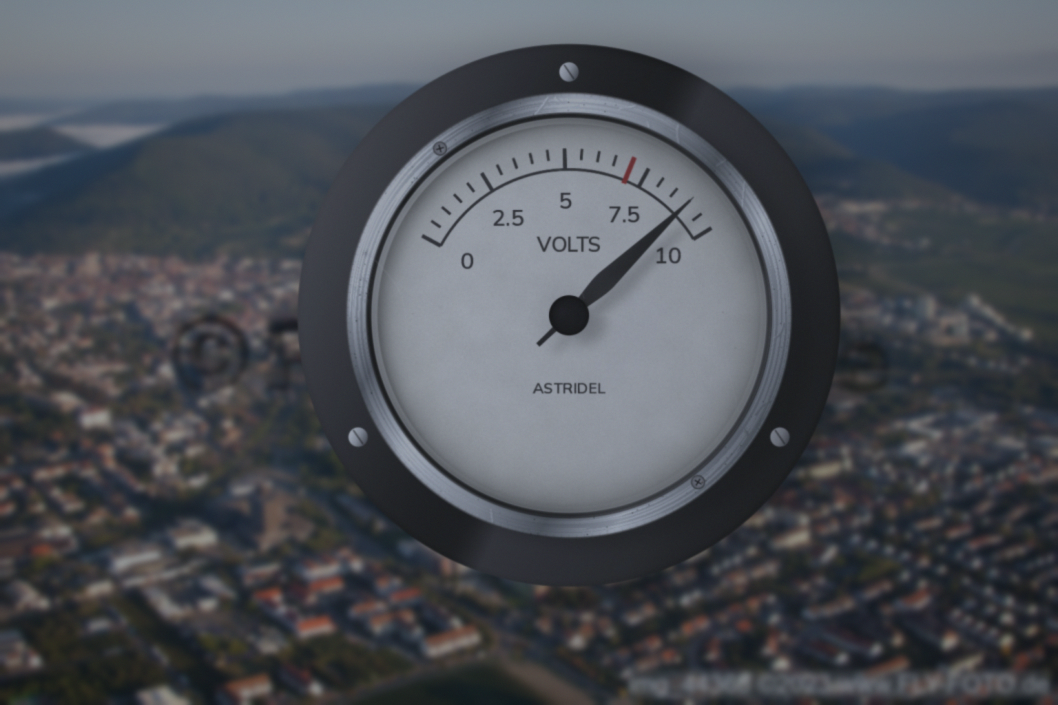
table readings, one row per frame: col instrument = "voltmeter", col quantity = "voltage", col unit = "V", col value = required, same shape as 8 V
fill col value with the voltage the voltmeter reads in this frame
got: 9 V
